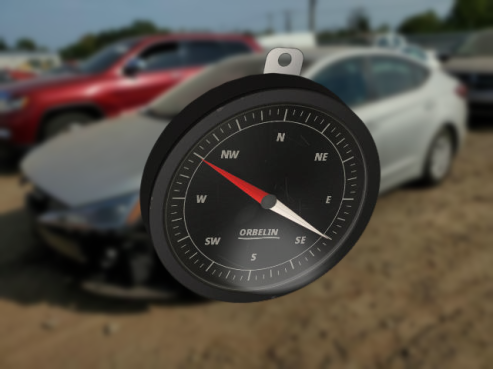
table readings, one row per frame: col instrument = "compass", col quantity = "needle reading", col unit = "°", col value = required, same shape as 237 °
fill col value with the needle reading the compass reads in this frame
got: 300 °
